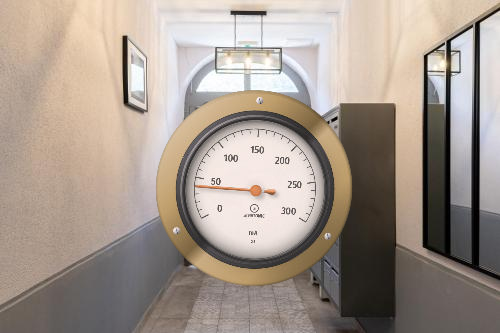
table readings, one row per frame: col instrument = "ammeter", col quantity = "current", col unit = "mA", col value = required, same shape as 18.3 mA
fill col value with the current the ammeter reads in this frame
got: 40 mA
